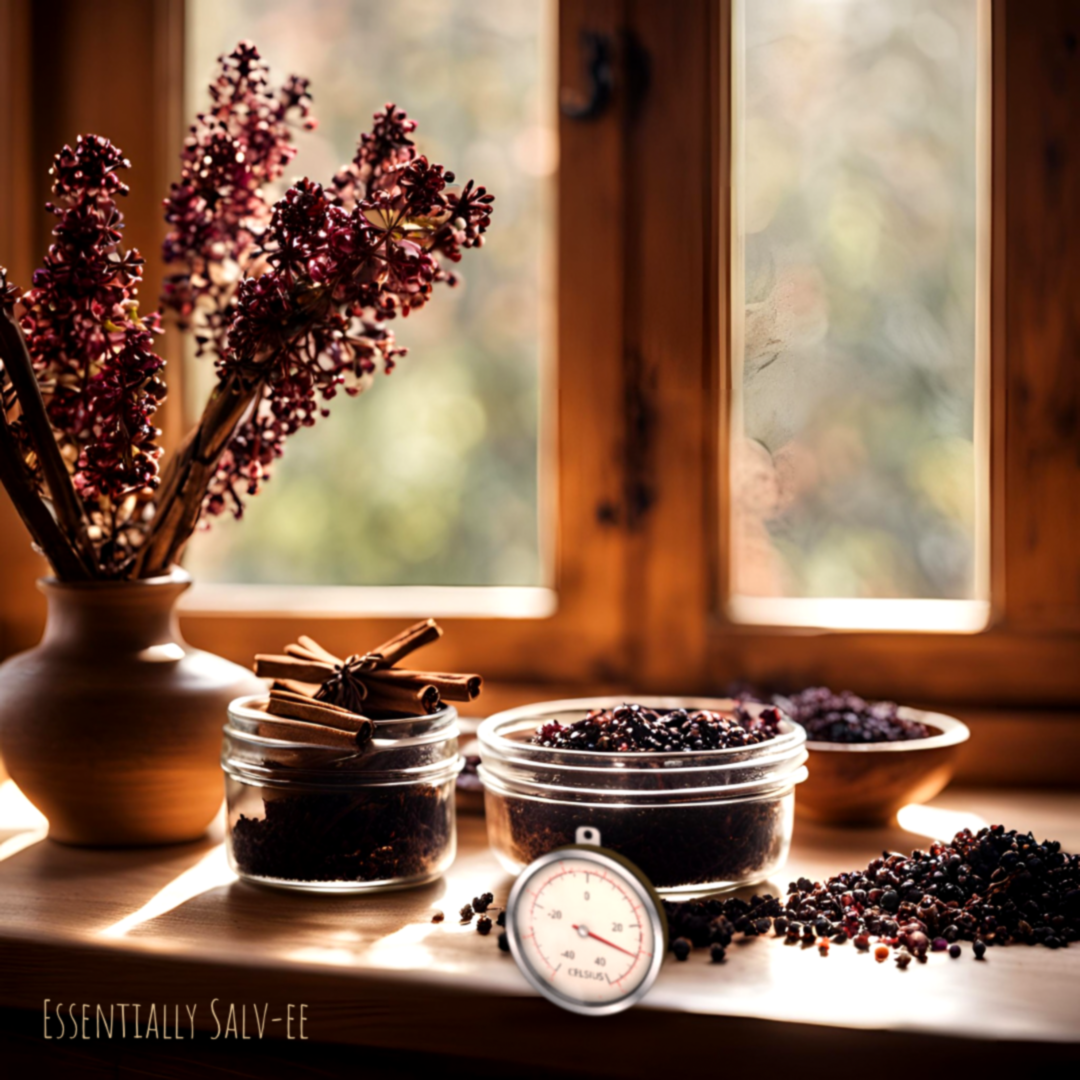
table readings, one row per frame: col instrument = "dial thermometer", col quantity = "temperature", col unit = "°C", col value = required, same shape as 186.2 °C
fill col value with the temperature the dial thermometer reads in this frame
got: 28 °C
